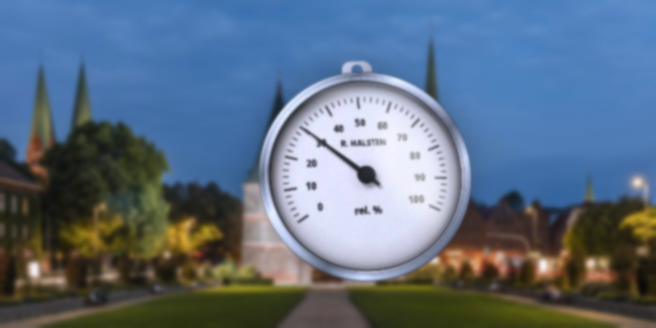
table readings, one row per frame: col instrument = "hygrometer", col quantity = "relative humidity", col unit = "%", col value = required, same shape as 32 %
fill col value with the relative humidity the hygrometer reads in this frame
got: 30 %
